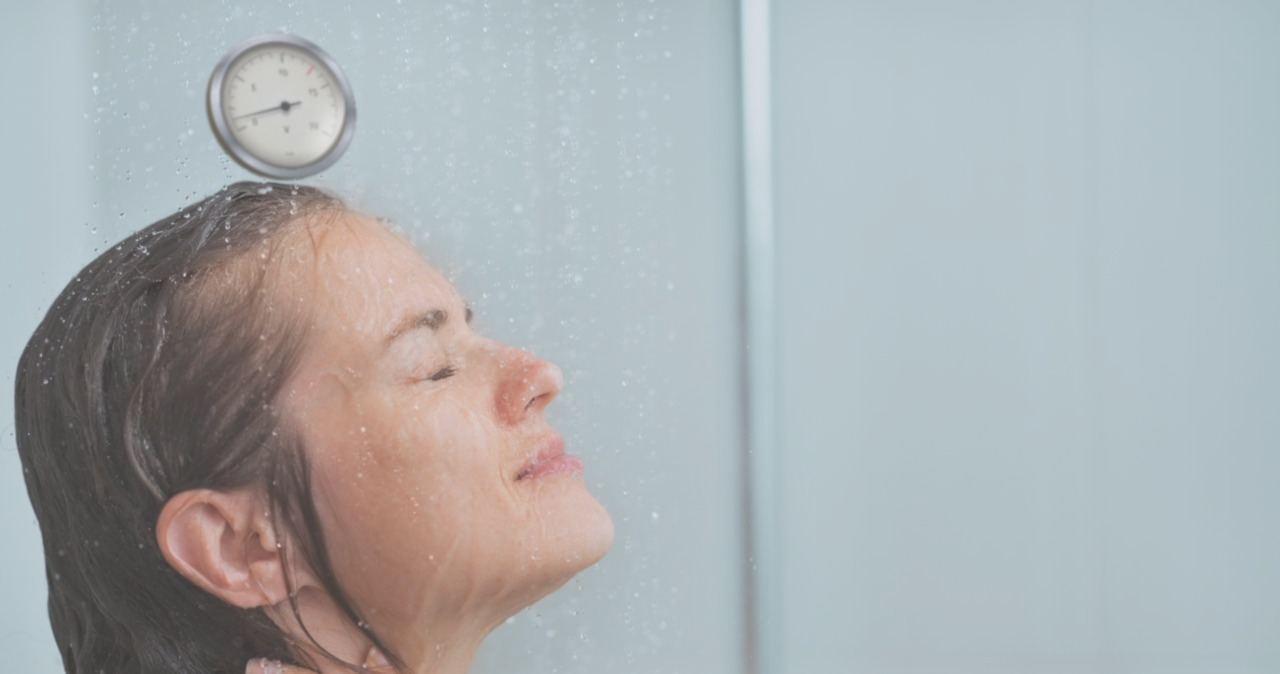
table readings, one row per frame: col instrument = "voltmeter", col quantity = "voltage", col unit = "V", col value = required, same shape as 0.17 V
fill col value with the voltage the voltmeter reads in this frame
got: 1 V
